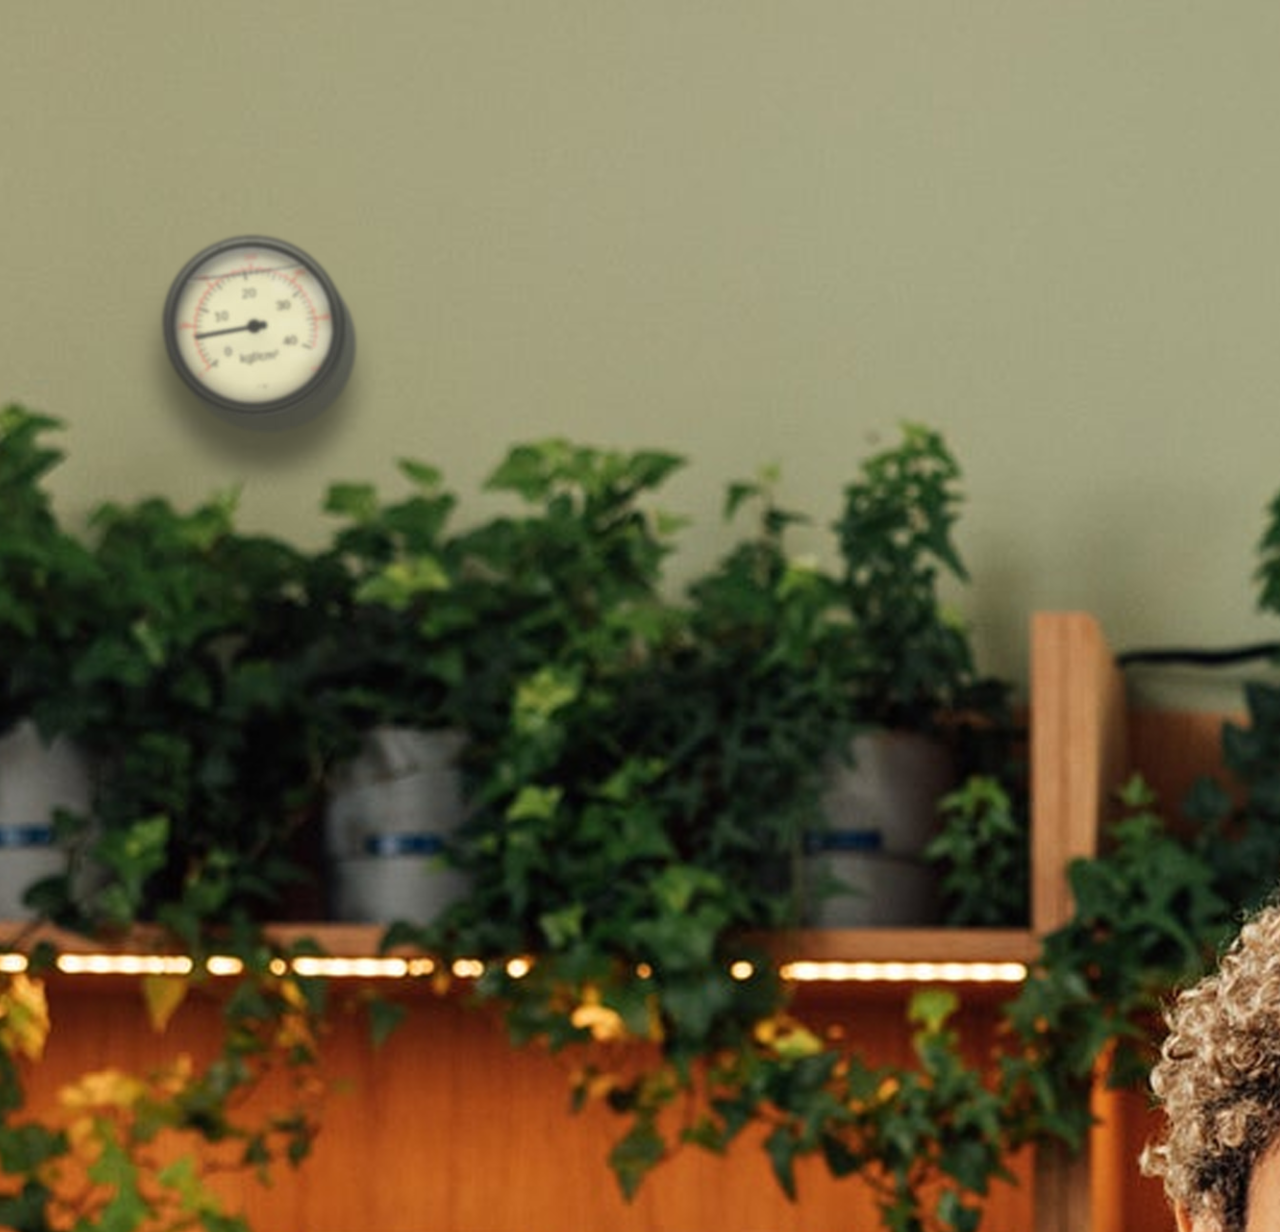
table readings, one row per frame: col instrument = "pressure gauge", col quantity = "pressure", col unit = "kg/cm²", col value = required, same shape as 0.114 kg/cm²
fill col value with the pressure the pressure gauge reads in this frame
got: 5 kg/cm²
